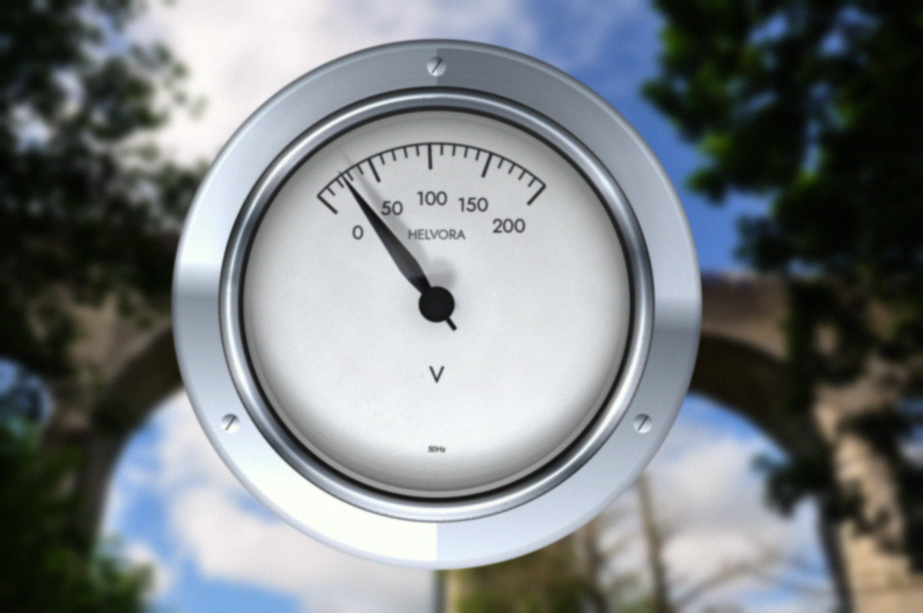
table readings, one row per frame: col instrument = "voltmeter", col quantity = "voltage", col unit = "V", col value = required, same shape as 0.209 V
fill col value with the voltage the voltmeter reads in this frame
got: 25 V
